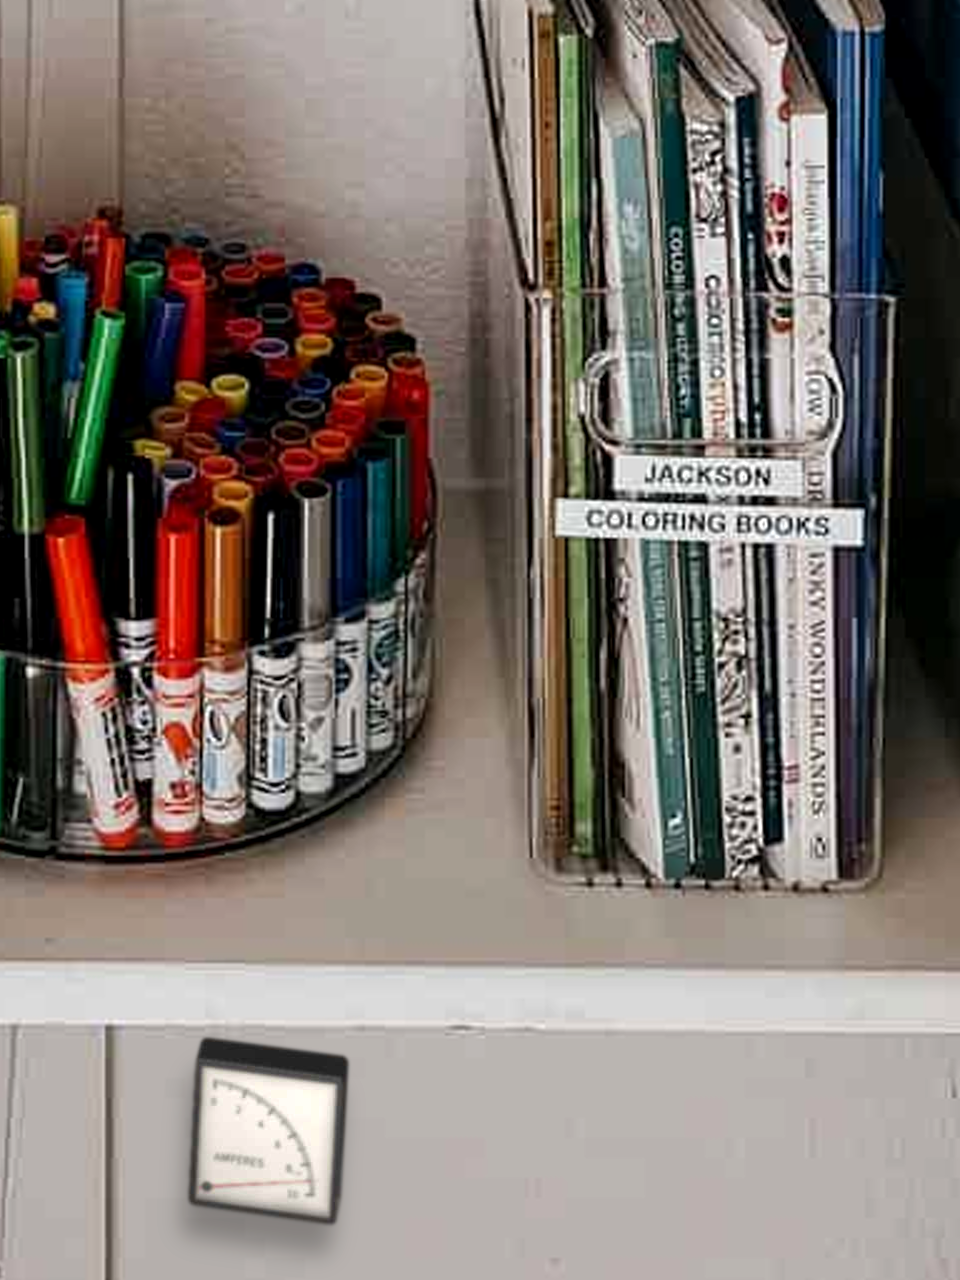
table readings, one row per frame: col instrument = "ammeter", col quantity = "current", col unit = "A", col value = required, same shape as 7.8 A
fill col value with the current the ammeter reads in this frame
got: 9 A
